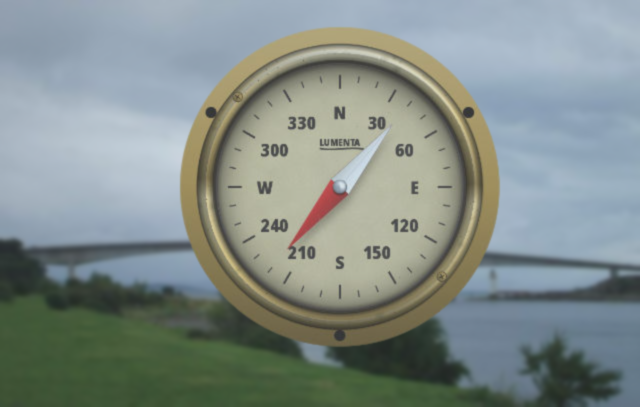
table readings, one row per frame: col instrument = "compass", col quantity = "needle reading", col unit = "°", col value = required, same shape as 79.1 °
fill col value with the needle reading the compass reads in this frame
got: 220 °
